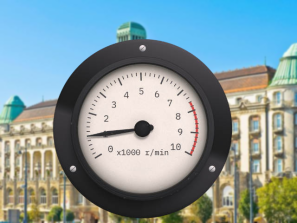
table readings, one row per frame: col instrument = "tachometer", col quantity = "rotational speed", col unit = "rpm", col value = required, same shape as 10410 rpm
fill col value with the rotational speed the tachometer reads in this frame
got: 1000 rpm
